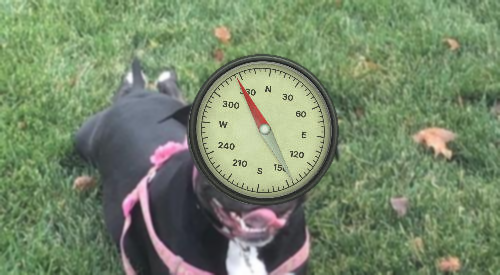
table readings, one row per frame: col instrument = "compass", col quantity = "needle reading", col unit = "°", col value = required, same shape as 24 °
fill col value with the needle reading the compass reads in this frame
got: 325 °
